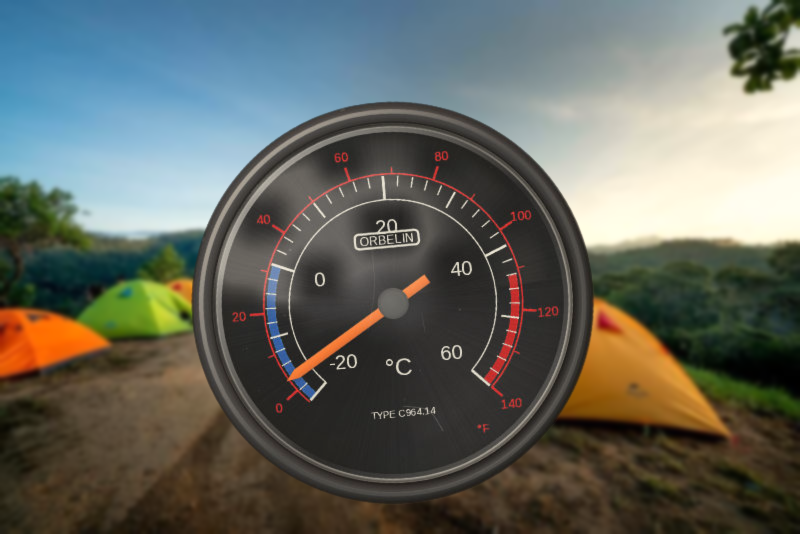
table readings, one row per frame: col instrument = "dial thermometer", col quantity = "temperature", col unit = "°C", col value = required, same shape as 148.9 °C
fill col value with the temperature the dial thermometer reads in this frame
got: -16 °C
